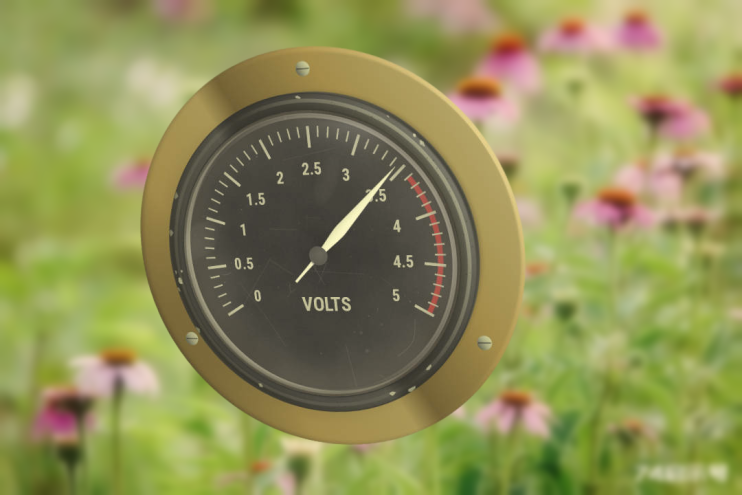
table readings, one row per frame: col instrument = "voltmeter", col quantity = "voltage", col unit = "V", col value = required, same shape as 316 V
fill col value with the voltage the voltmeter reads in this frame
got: 3.45 V
